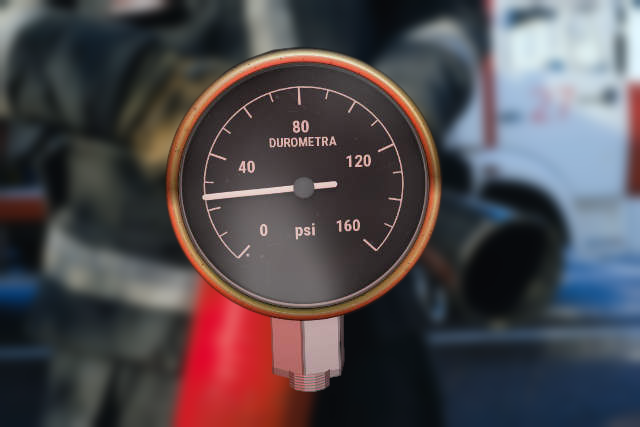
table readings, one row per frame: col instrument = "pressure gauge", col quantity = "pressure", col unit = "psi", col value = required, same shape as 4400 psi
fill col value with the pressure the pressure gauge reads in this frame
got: 25 psi
